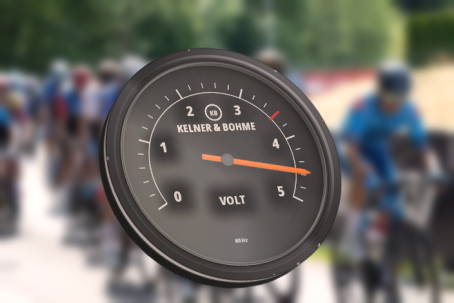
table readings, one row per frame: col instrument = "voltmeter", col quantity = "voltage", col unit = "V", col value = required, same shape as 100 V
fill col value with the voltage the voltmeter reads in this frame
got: 4.6 V
